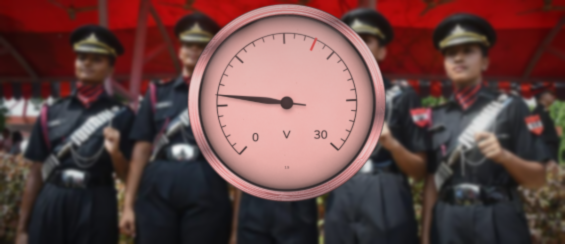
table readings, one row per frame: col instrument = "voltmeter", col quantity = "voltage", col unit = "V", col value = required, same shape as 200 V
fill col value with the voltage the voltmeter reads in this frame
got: 6 V
